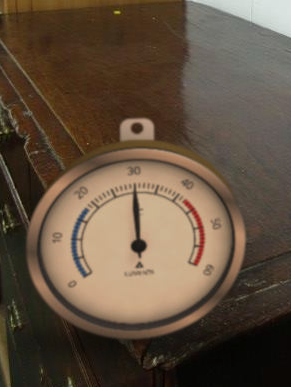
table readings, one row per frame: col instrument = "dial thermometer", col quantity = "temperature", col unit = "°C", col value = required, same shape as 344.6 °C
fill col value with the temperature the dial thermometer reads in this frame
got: 30 °C
